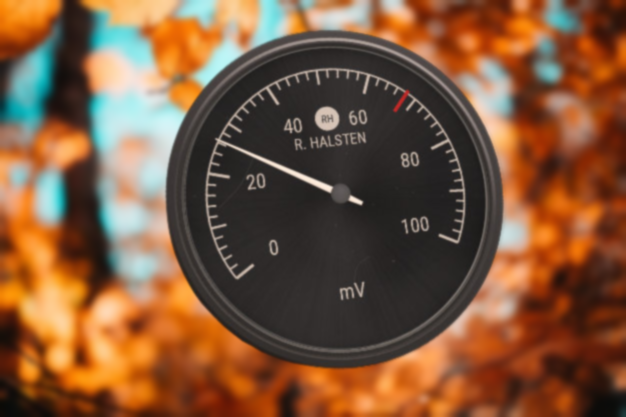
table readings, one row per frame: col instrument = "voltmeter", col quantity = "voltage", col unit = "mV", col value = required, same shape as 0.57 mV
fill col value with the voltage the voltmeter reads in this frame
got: 26 mV
